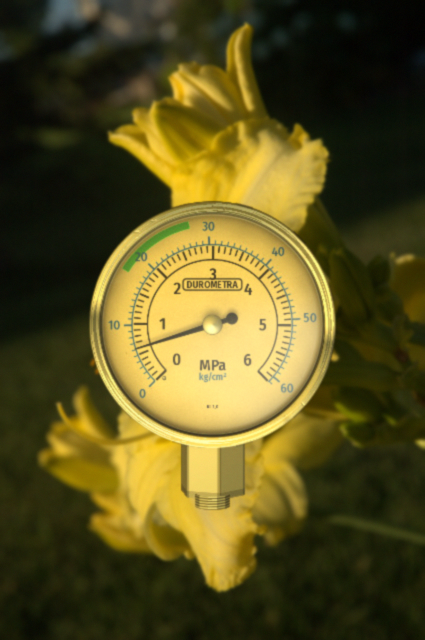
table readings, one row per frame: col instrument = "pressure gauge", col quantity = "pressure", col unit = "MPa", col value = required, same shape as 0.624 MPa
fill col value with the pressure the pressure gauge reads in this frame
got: 0.6 MPa
